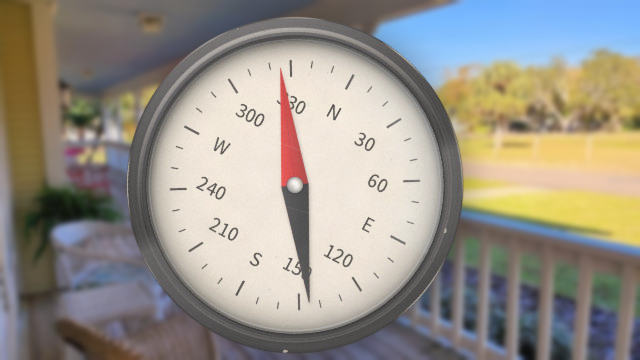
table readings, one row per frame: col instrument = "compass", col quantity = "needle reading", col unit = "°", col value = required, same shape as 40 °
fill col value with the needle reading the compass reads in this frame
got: 325 °
